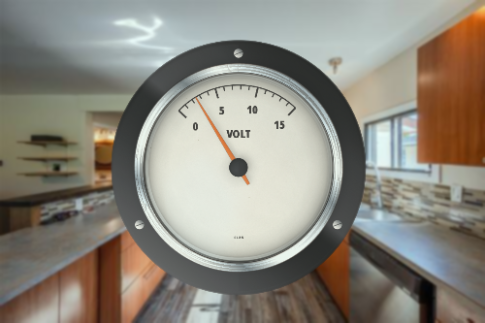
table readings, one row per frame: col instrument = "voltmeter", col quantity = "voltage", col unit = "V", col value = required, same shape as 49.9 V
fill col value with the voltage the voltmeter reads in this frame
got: 2.5 V
